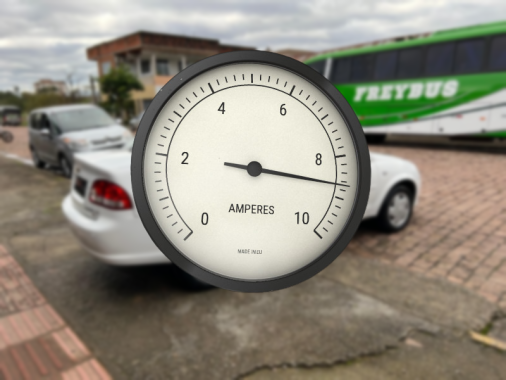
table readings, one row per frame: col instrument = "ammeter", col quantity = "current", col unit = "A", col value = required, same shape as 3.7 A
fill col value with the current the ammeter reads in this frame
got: 8.7 A
